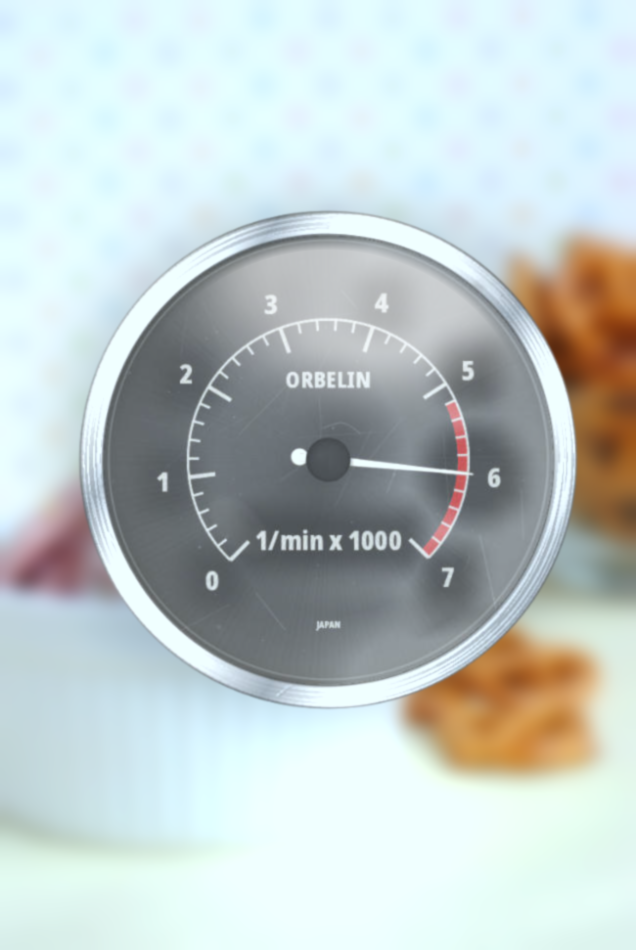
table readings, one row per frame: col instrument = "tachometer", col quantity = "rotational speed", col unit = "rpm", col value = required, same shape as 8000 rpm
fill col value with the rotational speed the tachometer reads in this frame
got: 6000 rpm
